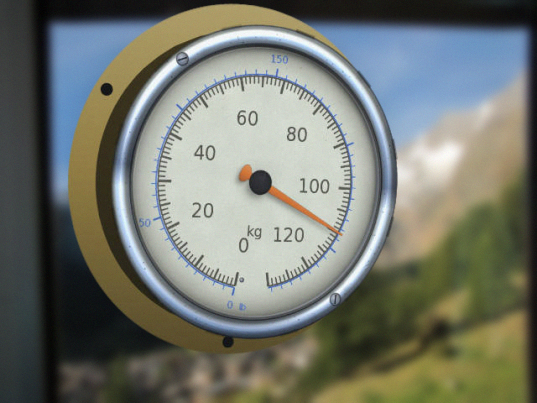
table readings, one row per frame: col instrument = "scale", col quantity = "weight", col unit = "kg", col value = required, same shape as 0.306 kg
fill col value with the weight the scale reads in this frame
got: 110 kg
